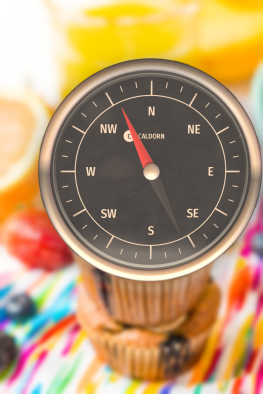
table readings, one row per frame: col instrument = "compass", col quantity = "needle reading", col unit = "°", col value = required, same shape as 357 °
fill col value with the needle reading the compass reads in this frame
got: 335 °
